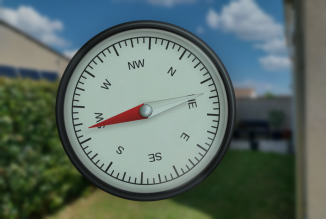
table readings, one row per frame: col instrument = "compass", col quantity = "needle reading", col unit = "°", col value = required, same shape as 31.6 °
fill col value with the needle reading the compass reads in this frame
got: 220 °
